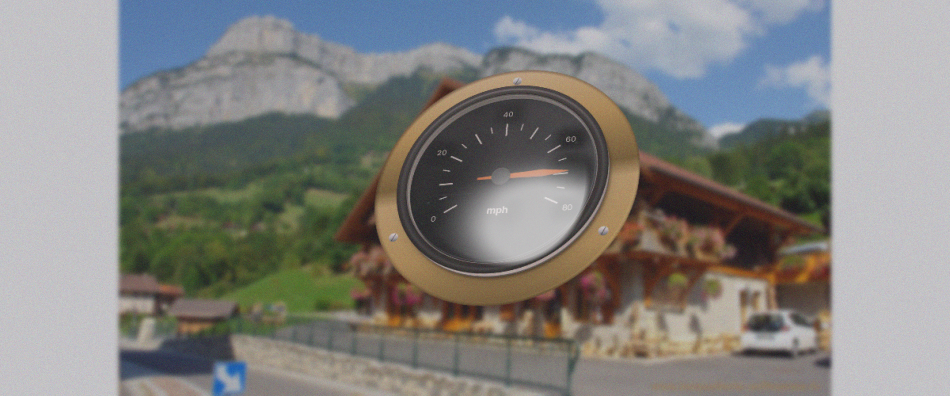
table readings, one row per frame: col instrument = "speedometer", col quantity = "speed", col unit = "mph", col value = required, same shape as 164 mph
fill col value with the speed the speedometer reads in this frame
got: 70 mph
